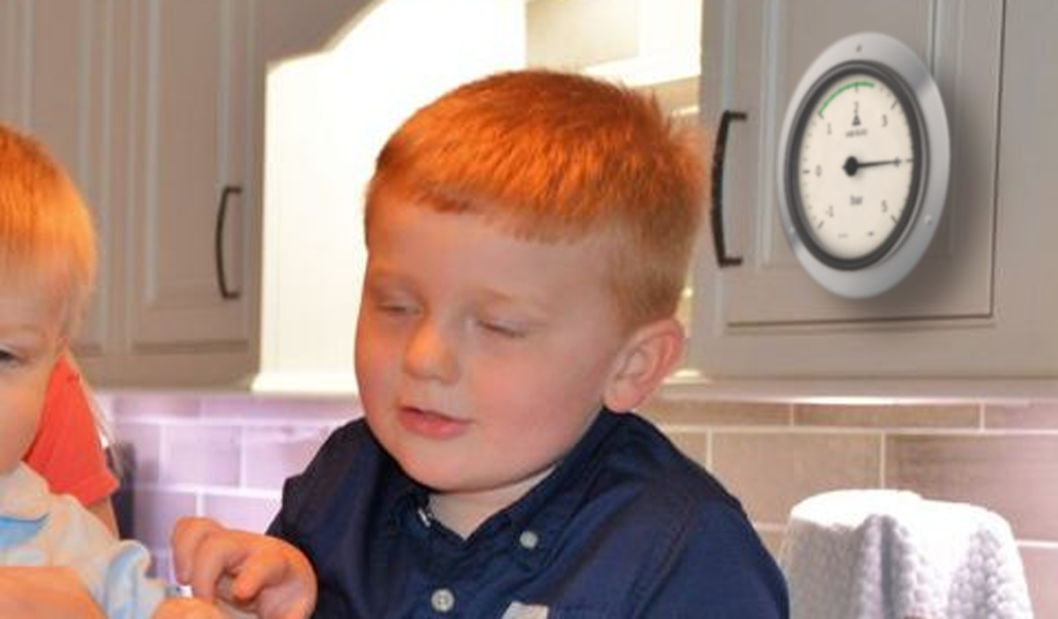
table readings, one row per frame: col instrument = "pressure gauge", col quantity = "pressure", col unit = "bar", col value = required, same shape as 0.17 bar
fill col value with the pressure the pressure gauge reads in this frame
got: 4 bar
